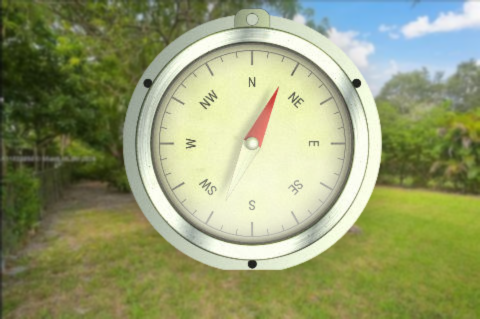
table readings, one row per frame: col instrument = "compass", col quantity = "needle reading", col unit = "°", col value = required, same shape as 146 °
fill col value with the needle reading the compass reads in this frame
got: 25 °
